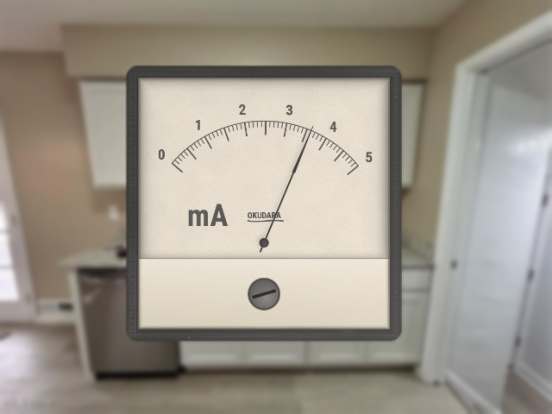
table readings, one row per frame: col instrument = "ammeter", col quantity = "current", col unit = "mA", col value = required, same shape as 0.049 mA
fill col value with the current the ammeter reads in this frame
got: 3.6 mA
